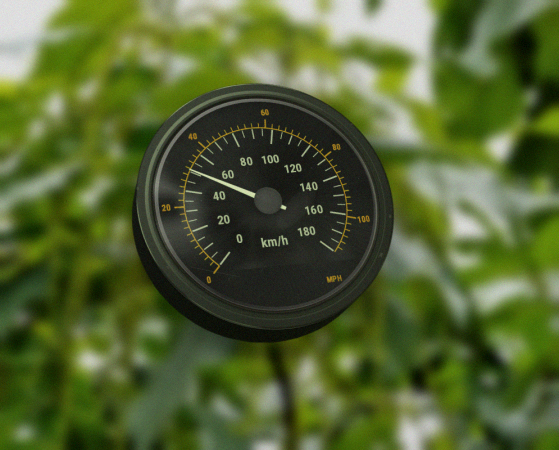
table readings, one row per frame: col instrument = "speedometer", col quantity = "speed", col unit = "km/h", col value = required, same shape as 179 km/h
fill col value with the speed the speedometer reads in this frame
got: 50 km/h
